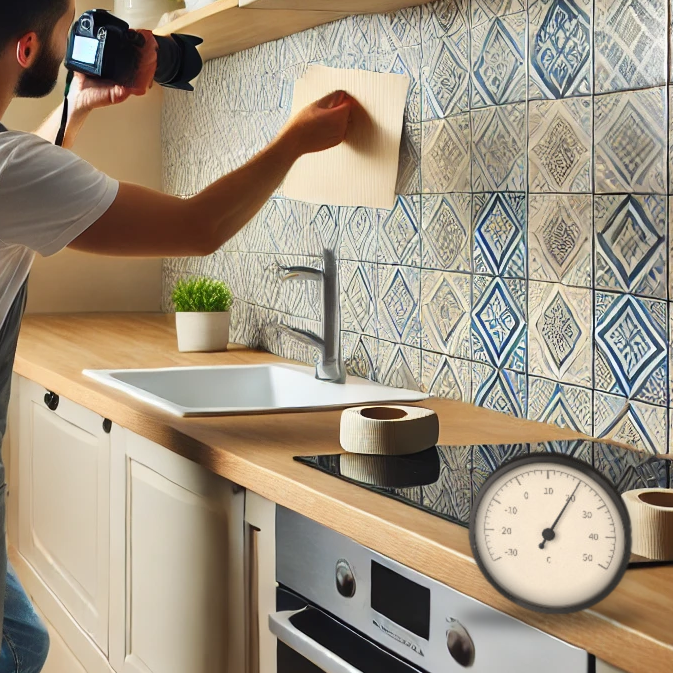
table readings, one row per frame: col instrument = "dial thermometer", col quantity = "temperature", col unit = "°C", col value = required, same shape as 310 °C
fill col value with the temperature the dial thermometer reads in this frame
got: 20 °C
